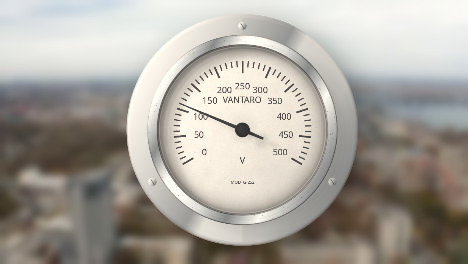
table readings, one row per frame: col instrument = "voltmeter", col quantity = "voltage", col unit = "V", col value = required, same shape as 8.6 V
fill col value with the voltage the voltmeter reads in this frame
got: 110 V
